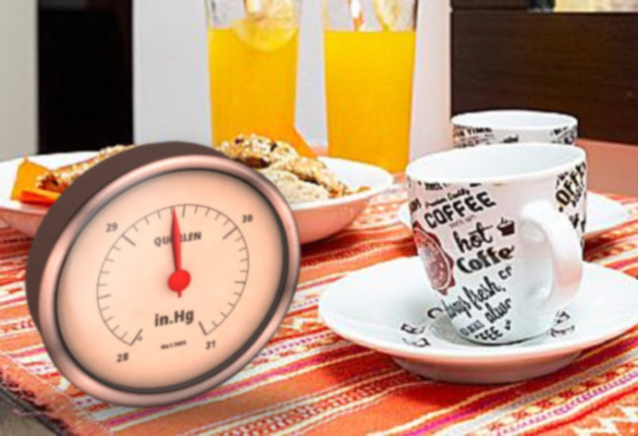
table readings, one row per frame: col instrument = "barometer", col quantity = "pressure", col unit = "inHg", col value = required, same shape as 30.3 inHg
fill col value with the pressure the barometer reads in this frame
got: 29.4 inHg
